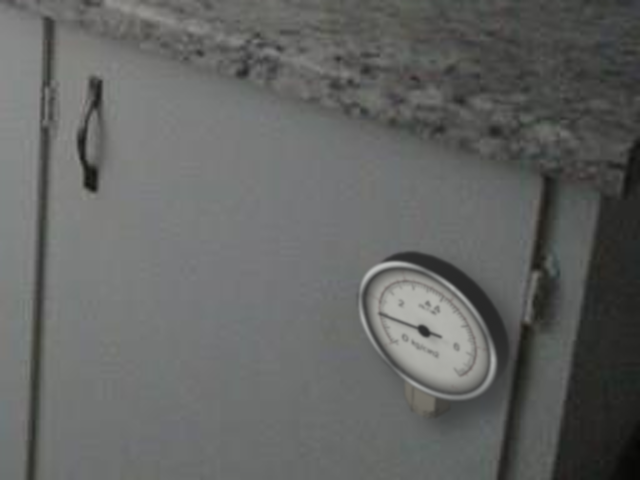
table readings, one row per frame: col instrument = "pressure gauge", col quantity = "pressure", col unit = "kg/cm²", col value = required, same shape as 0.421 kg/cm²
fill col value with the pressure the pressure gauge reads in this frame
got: 1 kg/cm²
